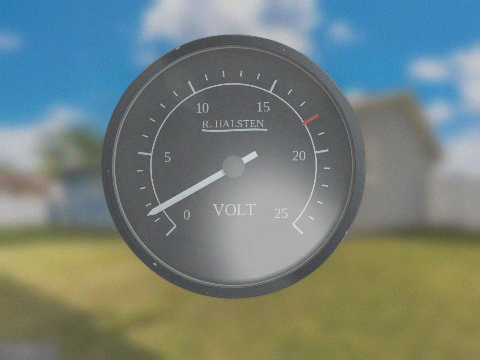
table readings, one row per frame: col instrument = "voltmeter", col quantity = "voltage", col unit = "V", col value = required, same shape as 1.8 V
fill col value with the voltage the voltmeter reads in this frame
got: 1.5 V
